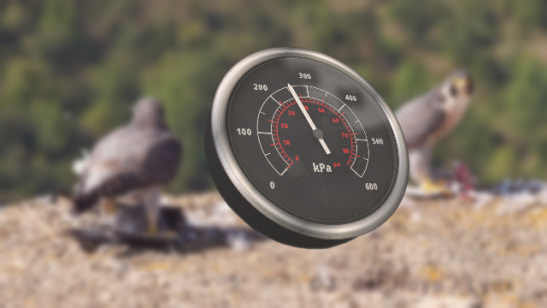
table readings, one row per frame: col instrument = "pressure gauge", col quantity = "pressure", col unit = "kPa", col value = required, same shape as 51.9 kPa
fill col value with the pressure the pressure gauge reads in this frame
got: 250 kPa
